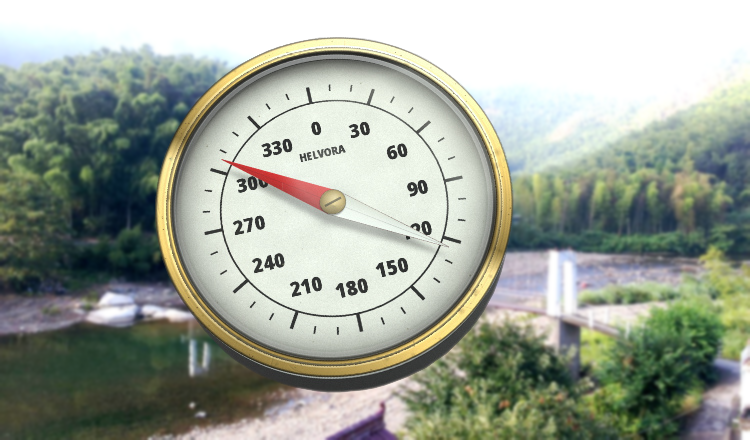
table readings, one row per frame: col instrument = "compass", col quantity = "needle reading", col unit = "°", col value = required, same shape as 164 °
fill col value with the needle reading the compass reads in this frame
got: 305 °
